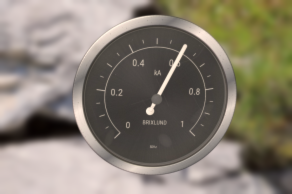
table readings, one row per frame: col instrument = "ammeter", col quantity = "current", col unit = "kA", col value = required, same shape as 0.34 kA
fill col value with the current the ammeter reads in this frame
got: 0.6 kA
